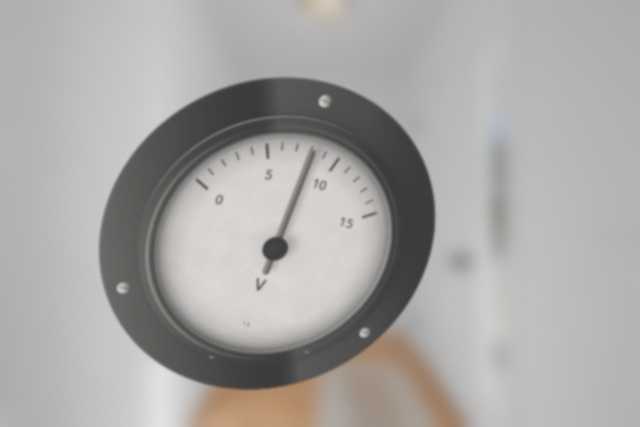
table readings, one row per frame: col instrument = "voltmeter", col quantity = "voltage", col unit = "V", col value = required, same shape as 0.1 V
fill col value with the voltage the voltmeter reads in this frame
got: 8 V
